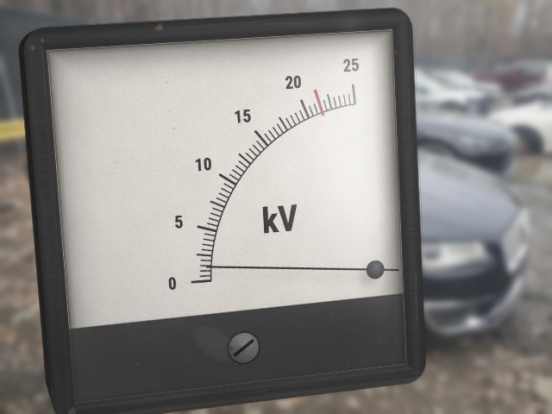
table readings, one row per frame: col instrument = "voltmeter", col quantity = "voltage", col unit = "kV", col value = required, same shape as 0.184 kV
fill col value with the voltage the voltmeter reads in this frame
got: 1.5 kV
